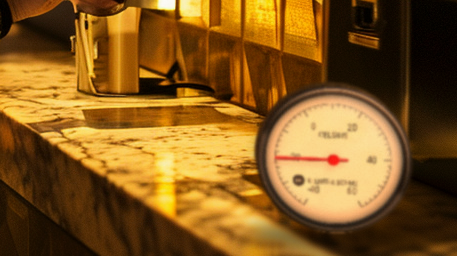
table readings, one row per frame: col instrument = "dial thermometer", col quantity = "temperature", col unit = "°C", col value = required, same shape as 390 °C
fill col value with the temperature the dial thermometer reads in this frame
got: -20 °C
